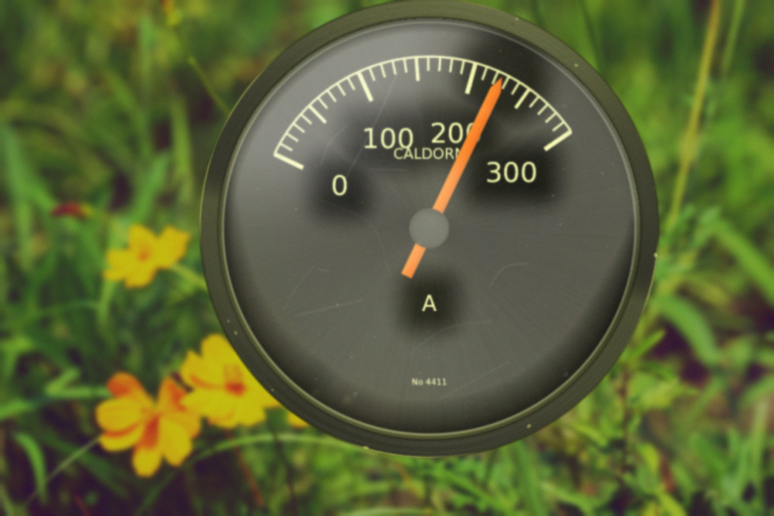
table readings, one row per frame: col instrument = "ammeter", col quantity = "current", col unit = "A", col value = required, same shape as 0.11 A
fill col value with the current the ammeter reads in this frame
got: 225 A
